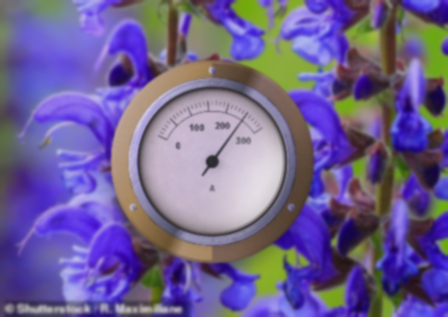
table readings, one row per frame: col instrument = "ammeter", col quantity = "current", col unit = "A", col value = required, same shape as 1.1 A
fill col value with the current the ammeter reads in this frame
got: 250 A
